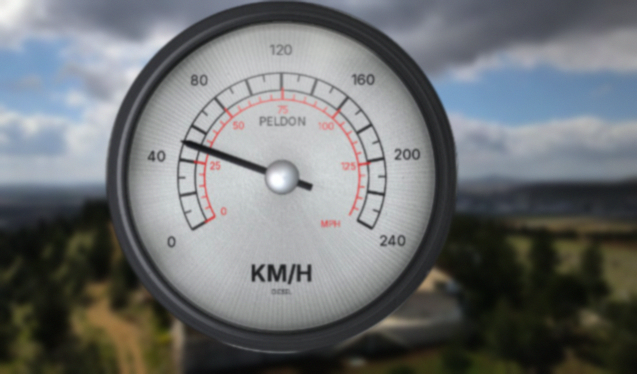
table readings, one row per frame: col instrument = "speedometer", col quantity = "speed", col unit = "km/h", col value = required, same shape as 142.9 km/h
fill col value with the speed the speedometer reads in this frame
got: 50 km/h
